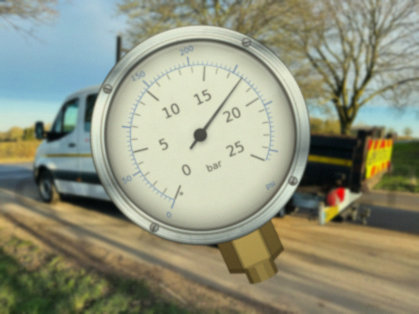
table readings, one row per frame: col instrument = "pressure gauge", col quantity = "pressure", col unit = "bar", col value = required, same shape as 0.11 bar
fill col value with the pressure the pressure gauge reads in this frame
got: 18 bar
